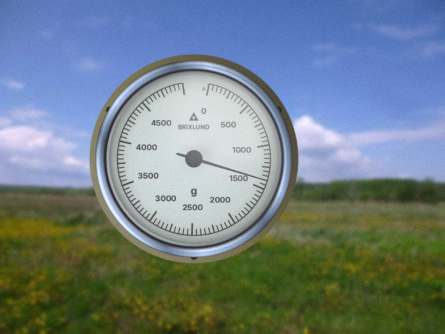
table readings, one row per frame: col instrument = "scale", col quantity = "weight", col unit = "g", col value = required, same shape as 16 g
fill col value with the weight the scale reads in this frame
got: 1400 g
